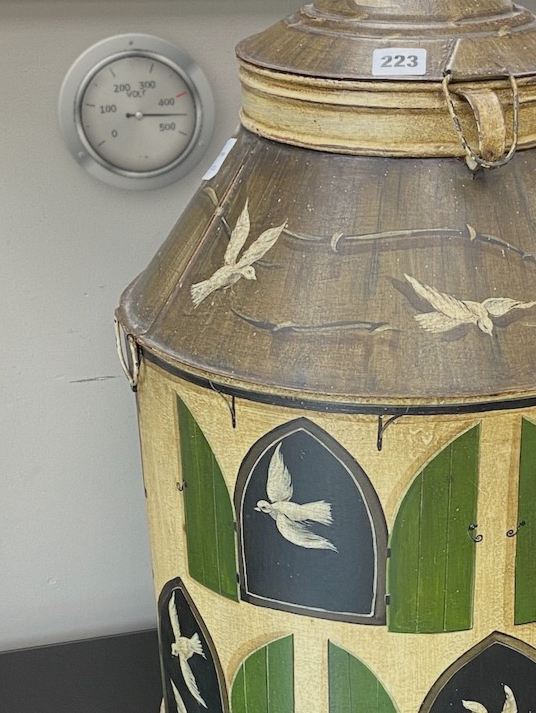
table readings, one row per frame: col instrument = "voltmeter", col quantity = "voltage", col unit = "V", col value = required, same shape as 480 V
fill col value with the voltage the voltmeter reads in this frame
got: 450 V
